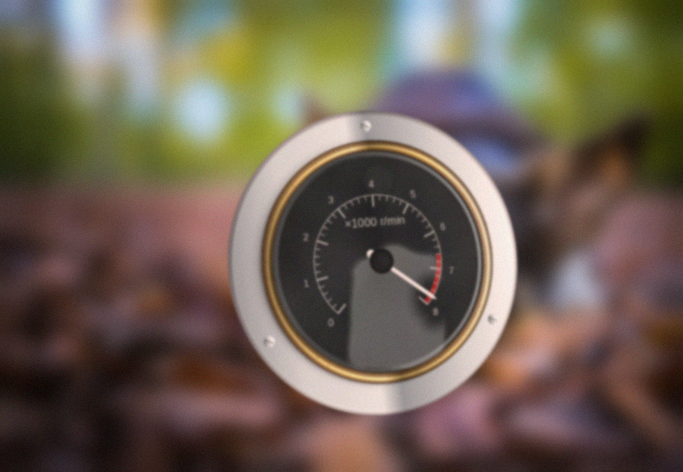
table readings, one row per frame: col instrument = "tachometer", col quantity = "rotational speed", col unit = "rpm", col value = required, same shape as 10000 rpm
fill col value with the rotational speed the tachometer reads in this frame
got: 7800 rpm
